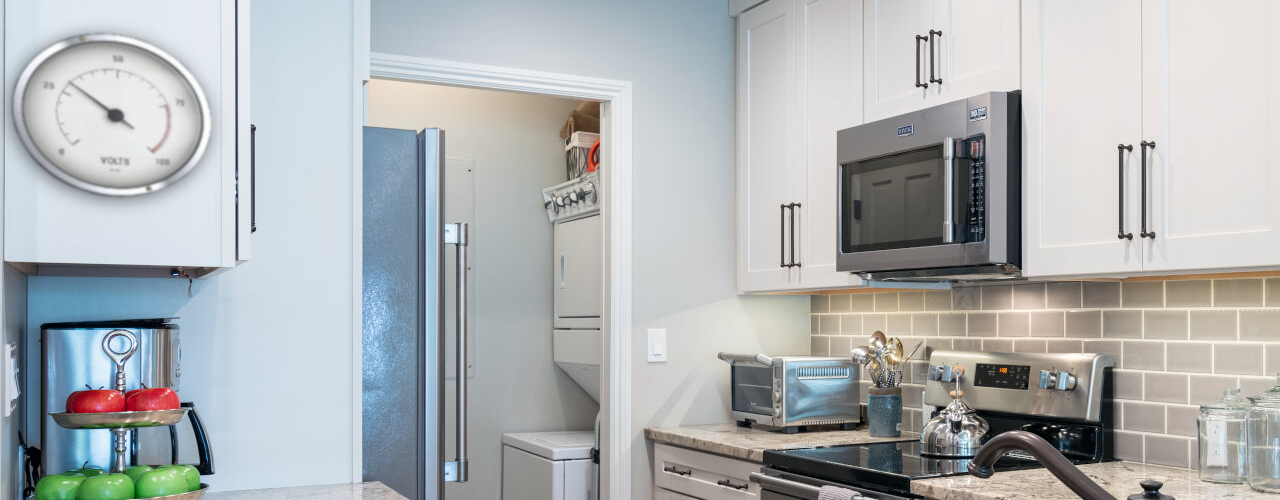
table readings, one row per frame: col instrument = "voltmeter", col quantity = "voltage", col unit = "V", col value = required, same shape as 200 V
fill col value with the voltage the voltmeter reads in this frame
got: 30 V
